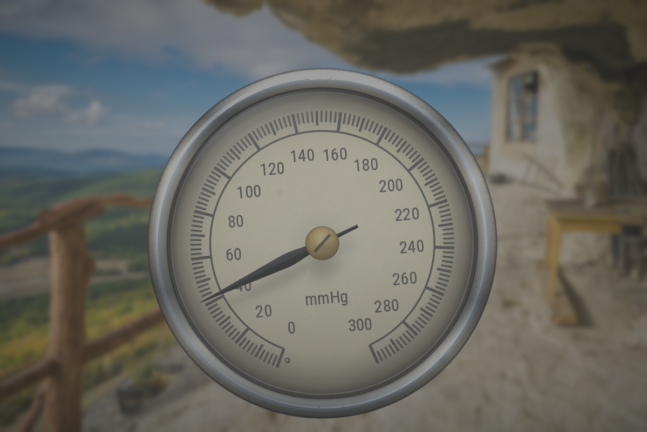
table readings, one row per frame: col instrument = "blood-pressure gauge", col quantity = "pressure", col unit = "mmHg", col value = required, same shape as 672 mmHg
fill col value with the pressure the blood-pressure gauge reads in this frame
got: 42 mmHg
